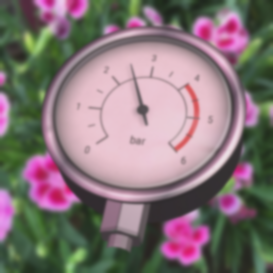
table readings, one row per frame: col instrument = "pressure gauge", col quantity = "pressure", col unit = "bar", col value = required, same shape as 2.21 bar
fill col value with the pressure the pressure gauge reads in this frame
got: 2.5 bar
